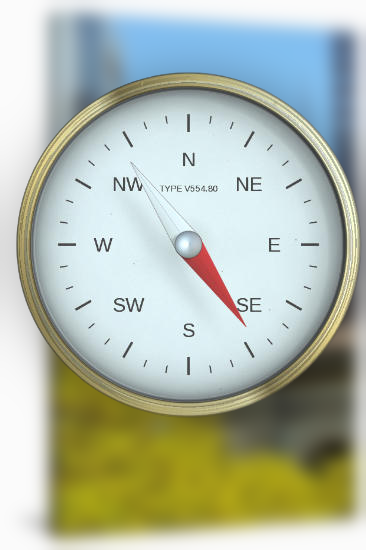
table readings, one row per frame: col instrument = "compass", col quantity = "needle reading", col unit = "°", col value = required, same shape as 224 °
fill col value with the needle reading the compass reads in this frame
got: 145 °
